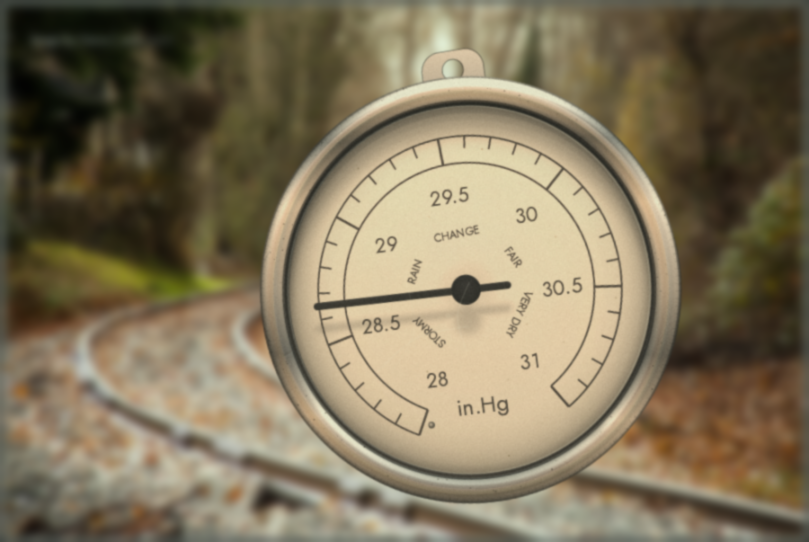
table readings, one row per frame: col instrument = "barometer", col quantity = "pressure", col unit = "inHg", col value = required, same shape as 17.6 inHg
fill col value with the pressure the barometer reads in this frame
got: 28.65 inHg
